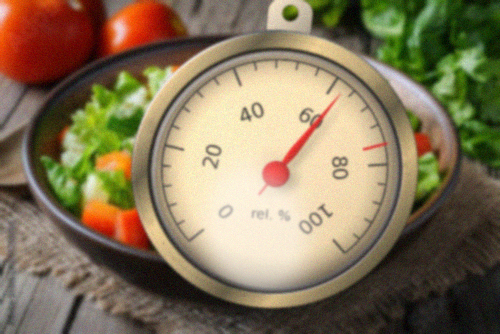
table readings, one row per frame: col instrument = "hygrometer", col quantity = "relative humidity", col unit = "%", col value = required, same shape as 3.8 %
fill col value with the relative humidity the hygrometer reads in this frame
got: 62 %
